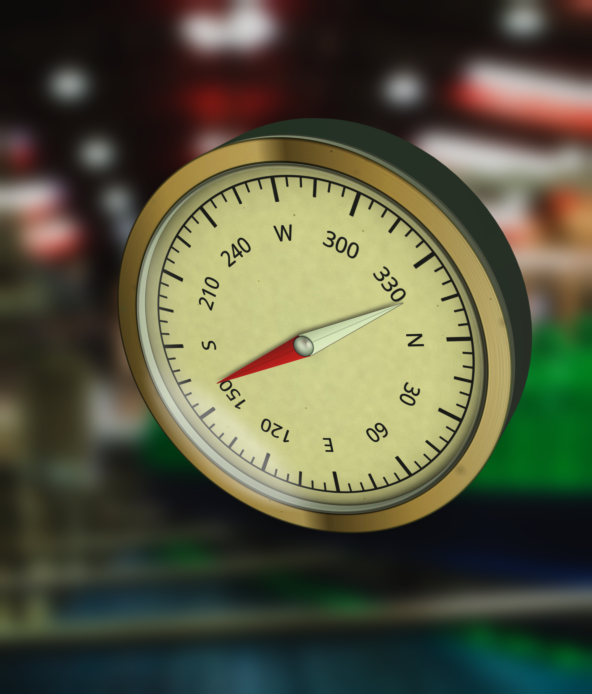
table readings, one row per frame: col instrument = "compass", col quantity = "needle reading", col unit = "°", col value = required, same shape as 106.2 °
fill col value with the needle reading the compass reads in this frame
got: 160 °
